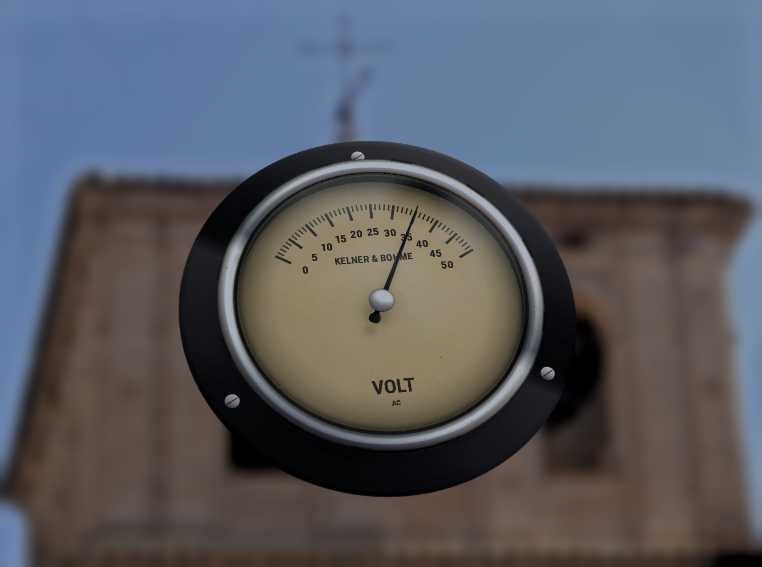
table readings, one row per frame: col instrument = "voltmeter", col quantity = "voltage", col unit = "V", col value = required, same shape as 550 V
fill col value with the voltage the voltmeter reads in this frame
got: 35 V
